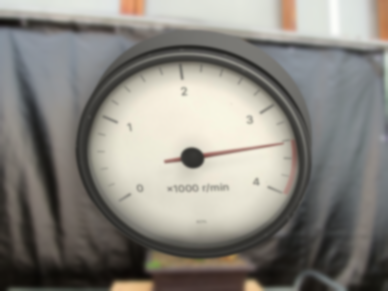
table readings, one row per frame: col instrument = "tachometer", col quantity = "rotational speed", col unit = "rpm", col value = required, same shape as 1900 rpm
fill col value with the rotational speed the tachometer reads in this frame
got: 3400 rpm
